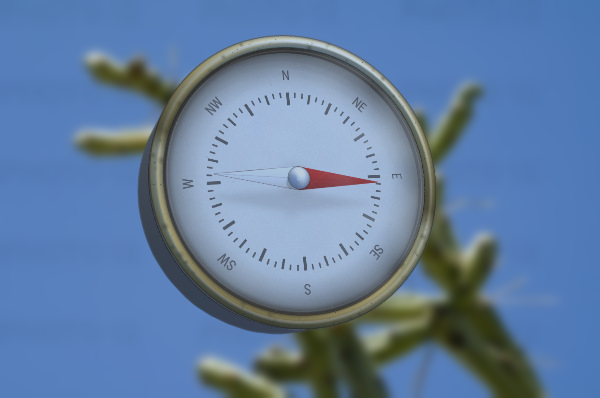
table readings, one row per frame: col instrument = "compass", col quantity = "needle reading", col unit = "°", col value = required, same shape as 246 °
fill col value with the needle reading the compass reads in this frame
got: 95 °
